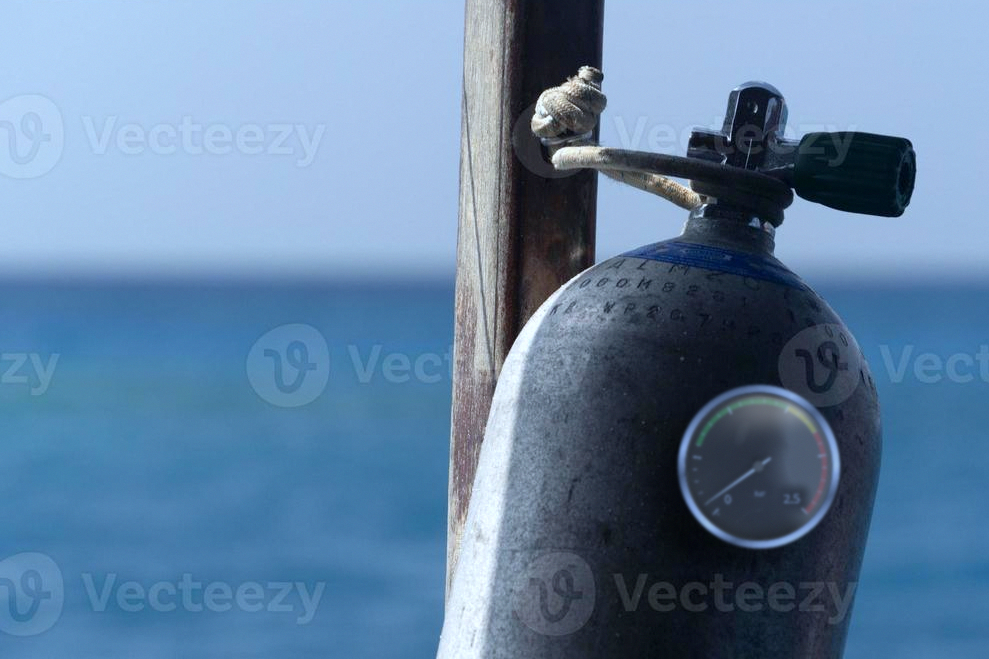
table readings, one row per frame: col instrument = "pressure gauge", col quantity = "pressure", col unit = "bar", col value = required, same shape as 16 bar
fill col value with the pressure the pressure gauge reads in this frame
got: 0.1 bar
